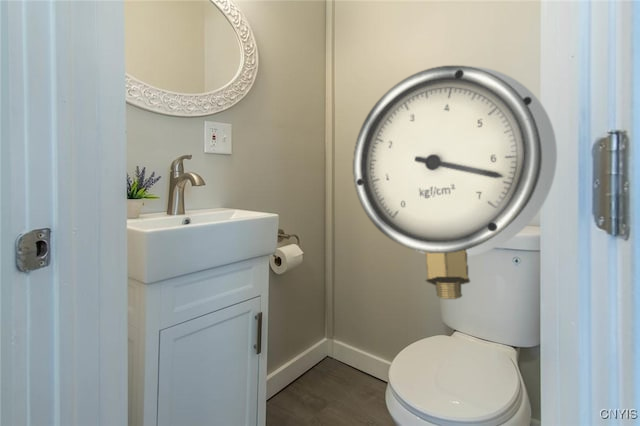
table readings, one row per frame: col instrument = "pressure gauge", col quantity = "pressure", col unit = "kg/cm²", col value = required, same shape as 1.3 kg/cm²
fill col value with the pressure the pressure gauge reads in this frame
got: 6.4 kg/cm²
